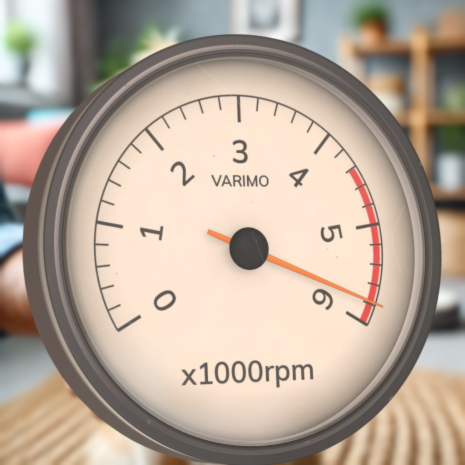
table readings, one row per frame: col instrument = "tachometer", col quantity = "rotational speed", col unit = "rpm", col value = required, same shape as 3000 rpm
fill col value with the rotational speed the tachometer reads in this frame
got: 5800 rpm
